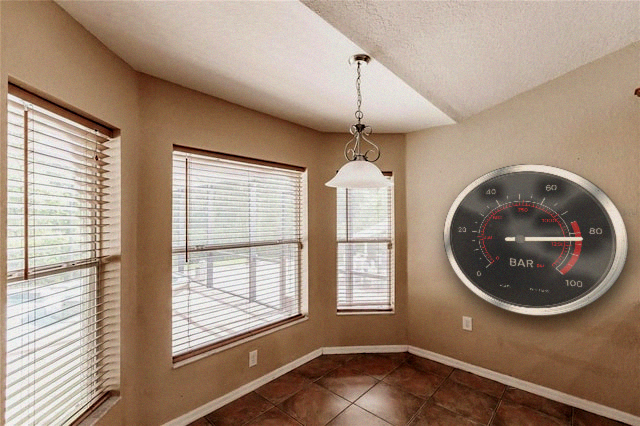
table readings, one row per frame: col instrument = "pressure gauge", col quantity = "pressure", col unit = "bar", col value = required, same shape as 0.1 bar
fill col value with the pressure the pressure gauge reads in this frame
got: 82.5 bar
